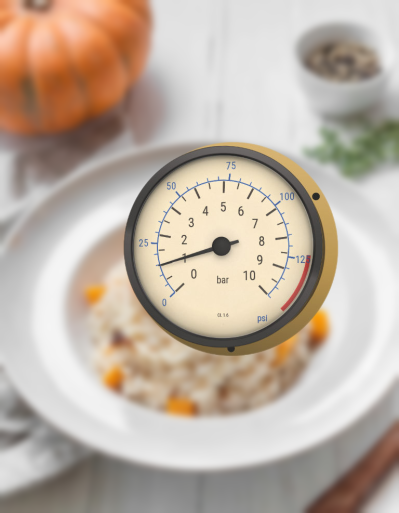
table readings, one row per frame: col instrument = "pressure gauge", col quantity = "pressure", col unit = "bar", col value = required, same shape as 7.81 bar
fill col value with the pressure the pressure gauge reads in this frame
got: 1 bar
